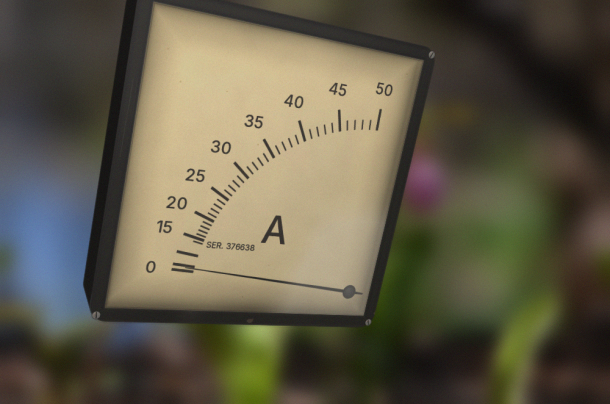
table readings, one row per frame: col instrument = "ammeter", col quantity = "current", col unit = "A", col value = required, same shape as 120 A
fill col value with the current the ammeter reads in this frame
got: 5 A
